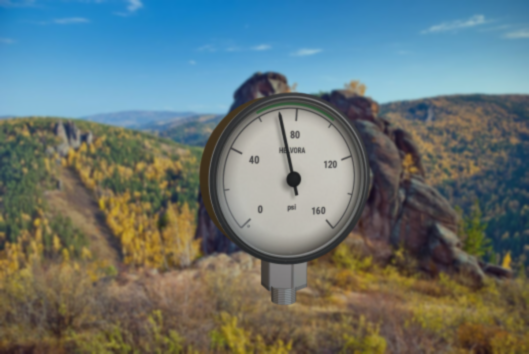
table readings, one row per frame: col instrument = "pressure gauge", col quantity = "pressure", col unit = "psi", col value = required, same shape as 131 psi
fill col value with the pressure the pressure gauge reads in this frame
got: 70 psi
